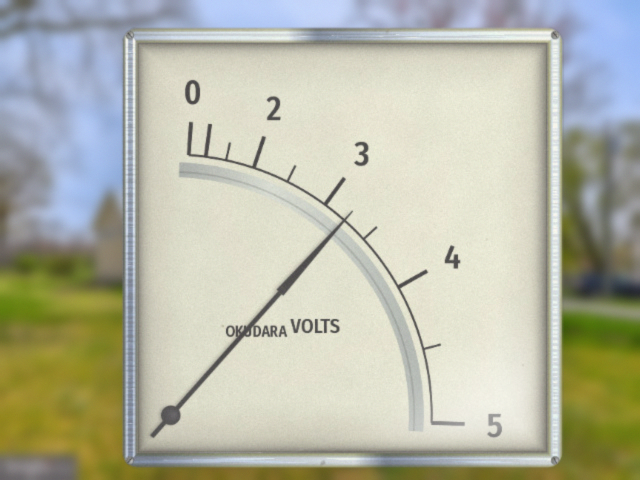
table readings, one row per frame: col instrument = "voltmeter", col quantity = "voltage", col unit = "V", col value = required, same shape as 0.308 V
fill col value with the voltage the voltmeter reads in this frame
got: 3.25 V
